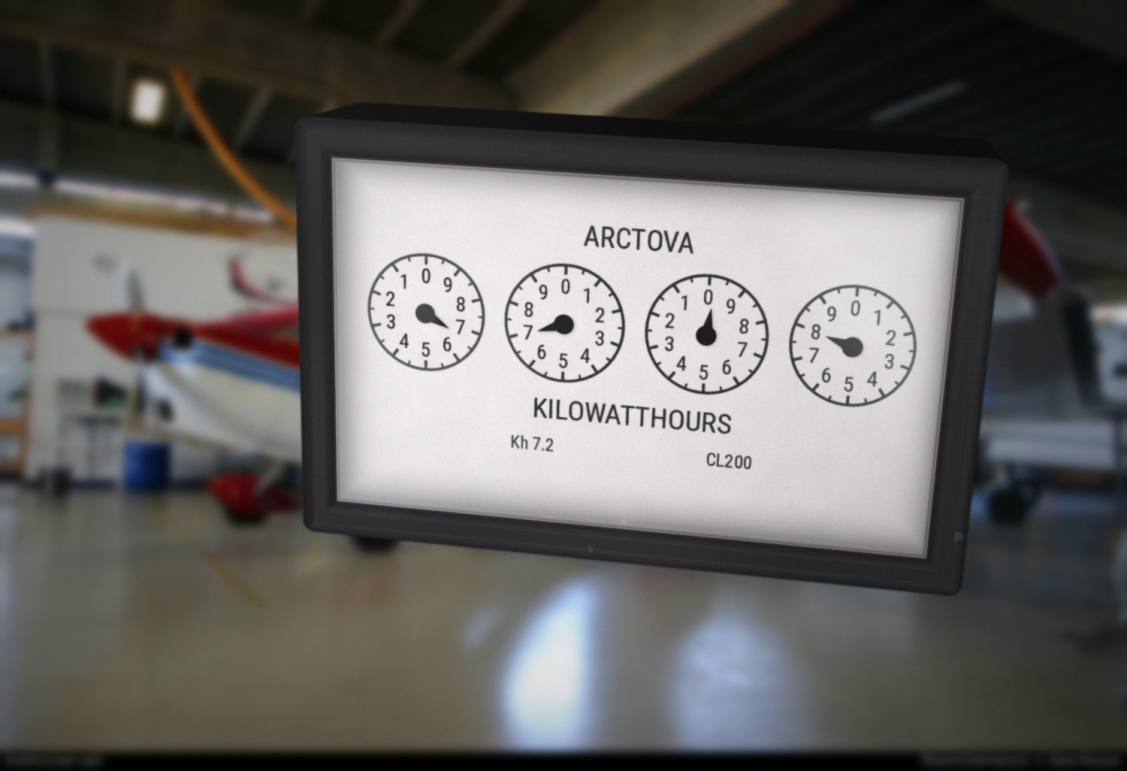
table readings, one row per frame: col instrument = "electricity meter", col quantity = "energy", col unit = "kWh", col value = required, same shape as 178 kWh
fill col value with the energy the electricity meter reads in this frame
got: 6698 kWh
